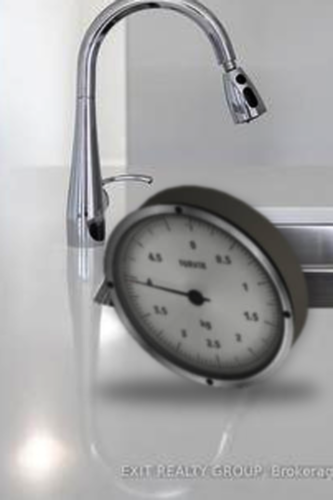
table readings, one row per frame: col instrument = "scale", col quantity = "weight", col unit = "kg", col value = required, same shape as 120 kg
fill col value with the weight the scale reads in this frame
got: 4 kg
